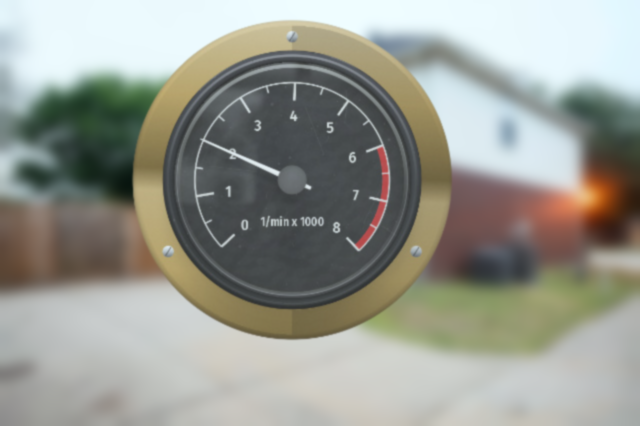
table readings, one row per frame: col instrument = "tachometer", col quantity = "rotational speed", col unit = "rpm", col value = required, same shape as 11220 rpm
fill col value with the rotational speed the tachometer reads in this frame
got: 2000 rpm
